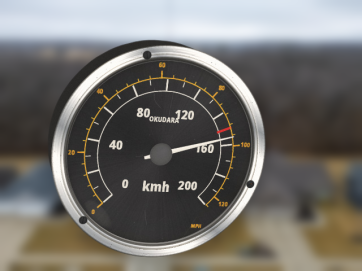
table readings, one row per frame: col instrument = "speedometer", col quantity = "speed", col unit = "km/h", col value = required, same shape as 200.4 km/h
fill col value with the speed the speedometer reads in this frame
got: 155 km/h
